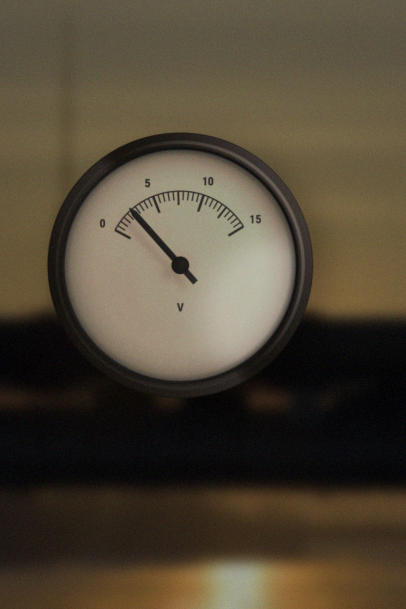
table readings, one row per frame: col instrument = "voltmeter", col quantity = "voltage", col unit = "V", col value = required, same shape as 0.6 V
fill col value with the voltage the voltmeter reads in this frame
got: 2.5 V
